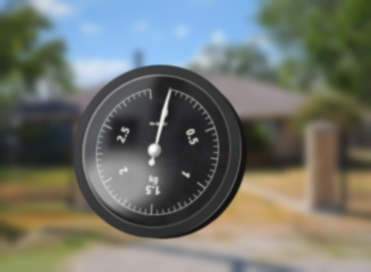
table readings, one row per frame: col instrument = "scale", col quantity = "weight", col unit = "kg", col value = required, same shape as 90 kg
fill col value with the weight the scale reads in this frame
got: 0 kg
